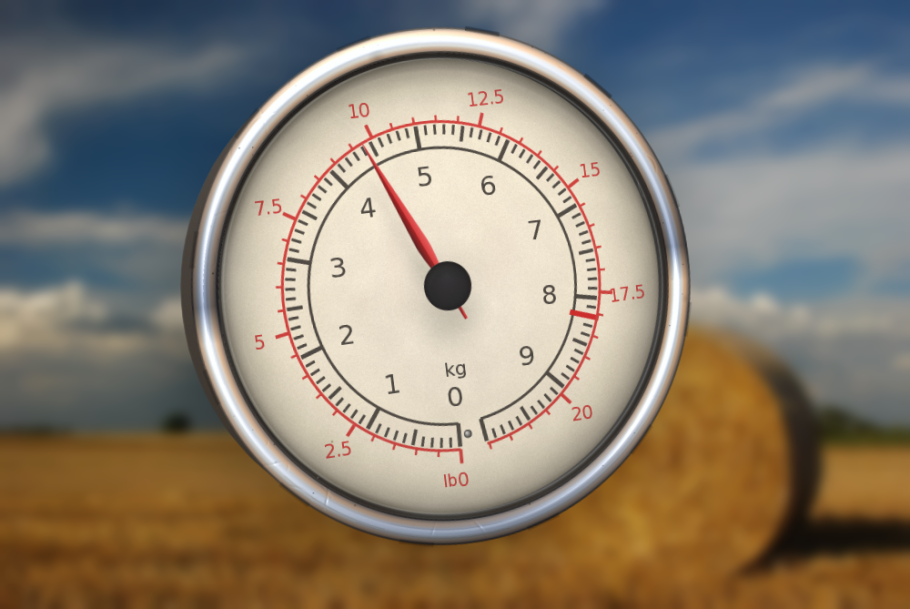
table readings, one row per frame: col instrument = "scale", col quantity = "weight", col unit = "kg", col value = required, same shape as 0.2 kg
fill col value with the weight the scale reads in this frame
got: 4.4 kg
